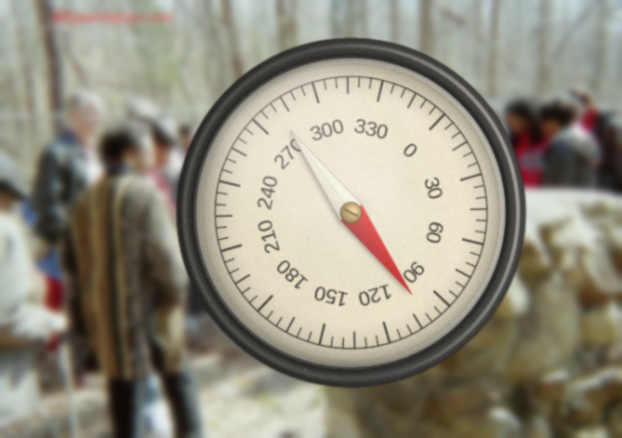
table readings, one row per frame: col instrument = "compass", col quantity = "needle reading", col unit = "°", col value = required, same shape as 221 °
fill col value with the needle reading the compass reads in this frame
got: 100 °
